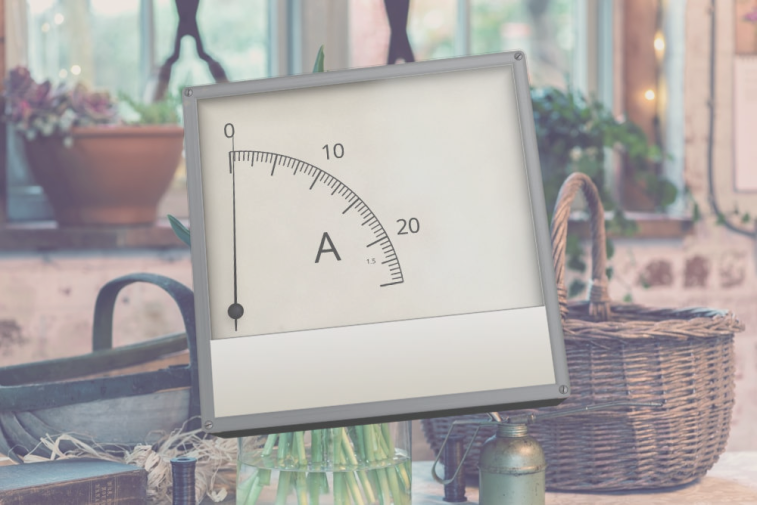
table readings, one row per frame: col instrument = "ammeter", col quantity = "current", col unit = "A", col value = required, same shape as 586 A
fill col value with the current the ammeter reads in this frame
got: 0.5 A
